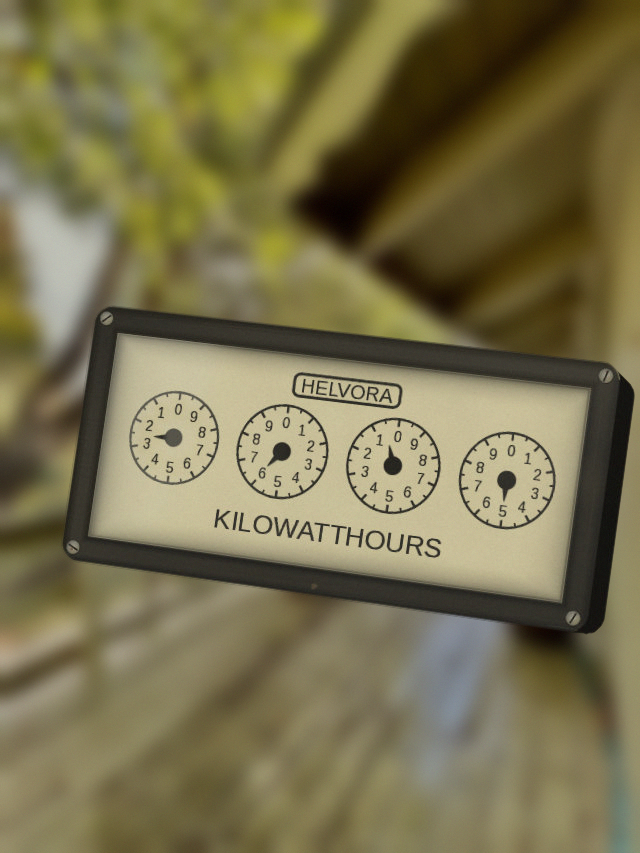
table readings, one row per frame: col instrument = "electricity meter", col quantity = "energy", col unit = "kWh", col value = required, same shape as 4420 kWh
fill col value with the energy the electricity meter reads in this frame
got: 2605 kWh
